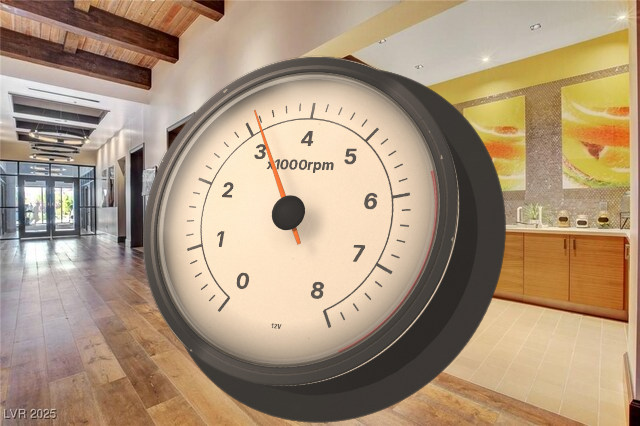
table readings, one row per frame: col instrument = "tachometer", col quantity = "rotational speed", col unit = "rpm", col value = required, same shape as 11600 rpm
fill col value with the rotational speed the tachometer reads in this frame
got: 3200 rpm
